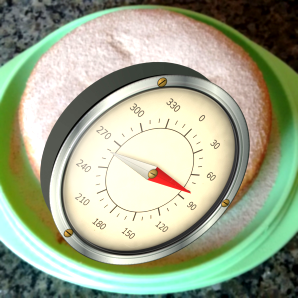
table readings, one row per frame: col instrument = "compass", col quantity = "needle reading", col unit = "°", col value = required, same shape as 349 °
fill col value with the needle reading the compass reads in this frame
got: 80 °
